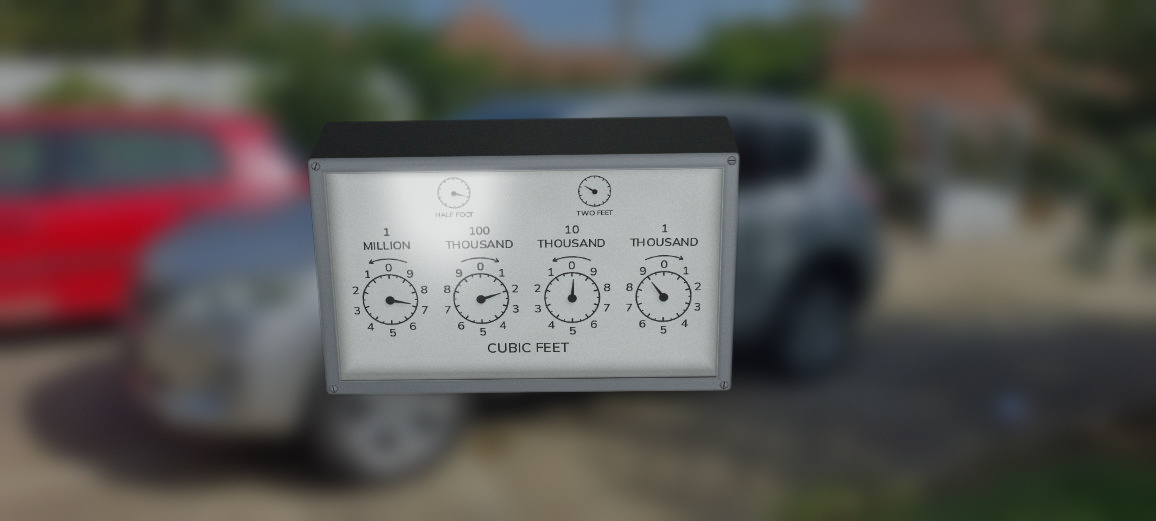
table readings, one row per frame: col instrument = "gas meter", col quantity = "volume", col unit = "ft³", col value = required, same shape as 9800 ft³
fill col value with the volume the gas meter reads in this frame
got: 719900 ft³
